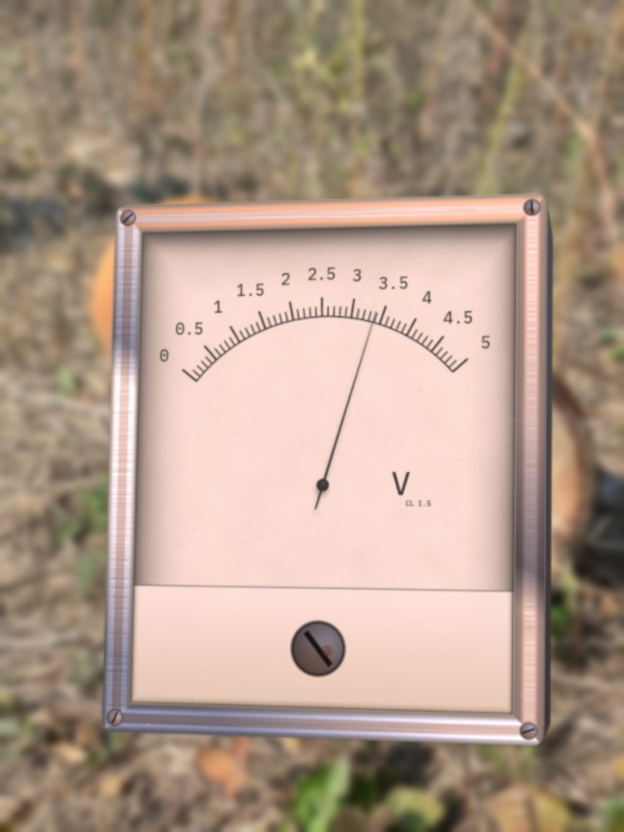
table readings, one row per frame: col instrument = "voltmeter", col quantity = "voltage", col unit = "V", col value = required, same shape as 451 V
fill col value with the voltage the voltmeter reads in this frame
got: 3.4 V
